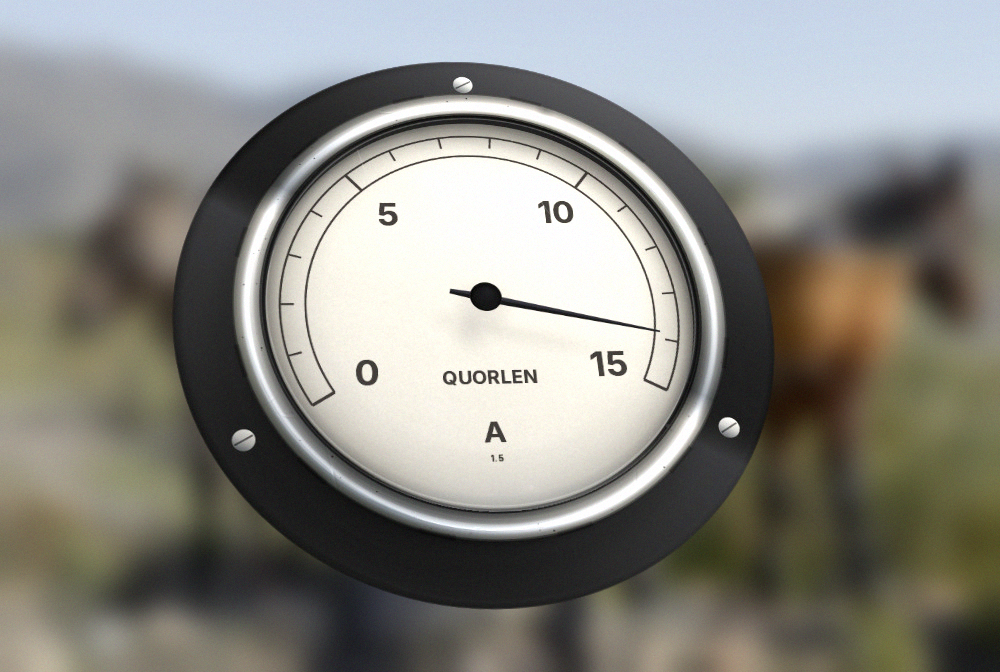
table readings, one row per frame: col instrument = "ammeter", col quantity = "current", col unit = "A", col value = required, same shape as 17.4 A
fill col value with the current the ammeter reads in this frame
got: 14 A
